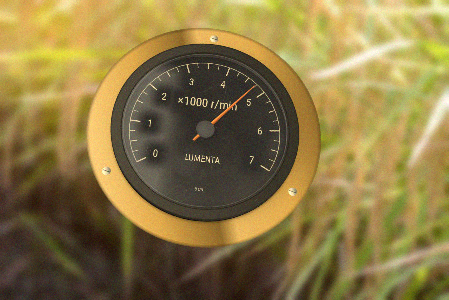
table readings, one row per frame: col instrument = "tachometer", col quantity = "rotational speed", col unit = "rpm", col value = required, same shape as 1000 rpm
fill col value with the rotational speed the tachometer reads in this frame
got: 4750 rpm
